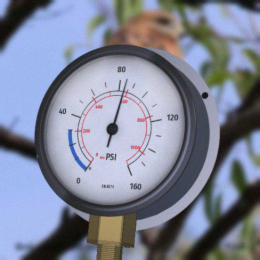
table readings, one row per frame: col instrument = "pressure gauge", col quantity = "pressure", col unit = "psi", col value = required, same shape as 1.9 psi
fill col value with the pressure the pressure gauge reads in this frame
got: 85 psi
